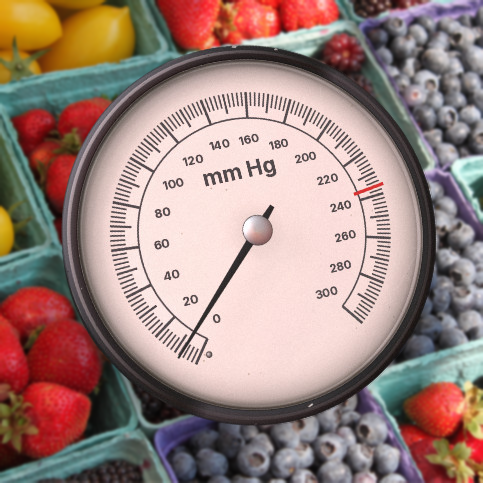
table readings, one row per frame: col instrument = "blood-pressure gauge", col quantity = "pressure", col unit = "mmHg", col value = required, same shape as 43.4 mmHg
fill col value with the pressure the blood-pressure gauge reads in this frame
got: 8 mmHg
